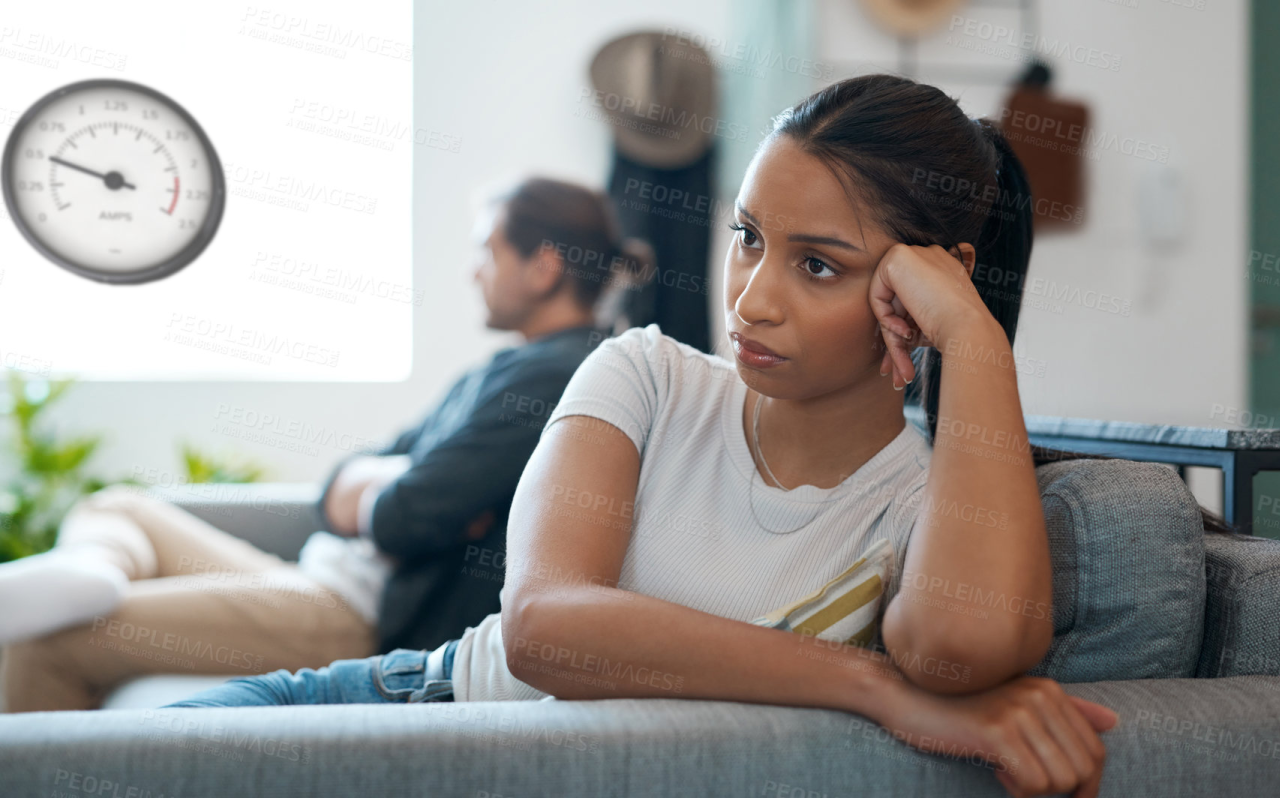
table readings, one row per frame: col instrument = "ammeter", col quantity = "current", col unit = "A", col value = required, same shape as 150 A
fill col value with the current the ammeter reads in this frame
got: 0.5 A
